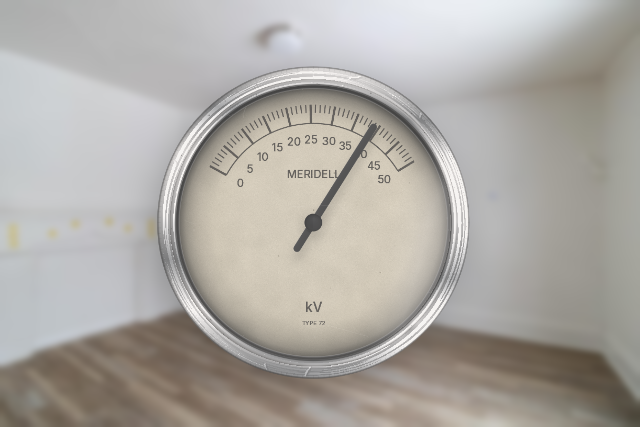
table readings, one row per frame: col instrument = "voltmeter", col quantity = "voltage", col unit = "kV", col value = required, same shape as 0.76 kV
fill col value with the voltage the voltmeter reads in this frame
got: 39 kV
